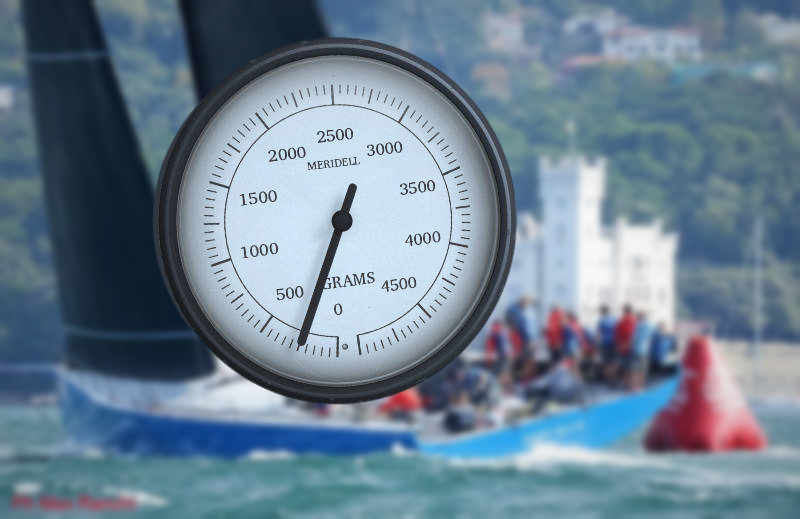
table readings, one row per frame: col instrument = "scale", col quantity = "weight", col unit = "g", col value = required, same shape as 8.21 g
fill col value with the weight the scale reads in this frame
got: 250 g
